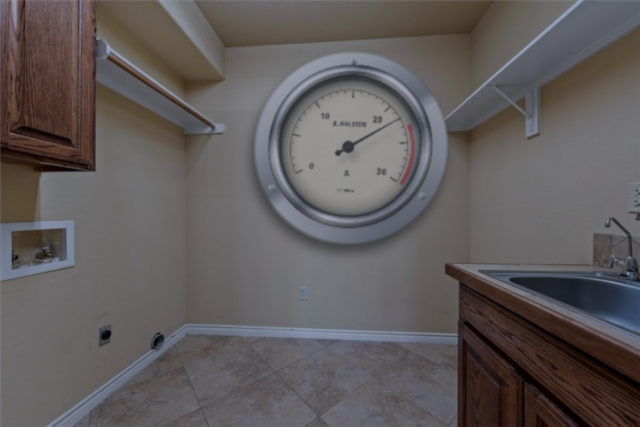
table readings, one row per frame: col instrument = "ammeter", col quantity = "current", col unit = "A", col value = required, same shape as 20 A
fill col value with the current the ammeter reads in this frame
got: 22 A
